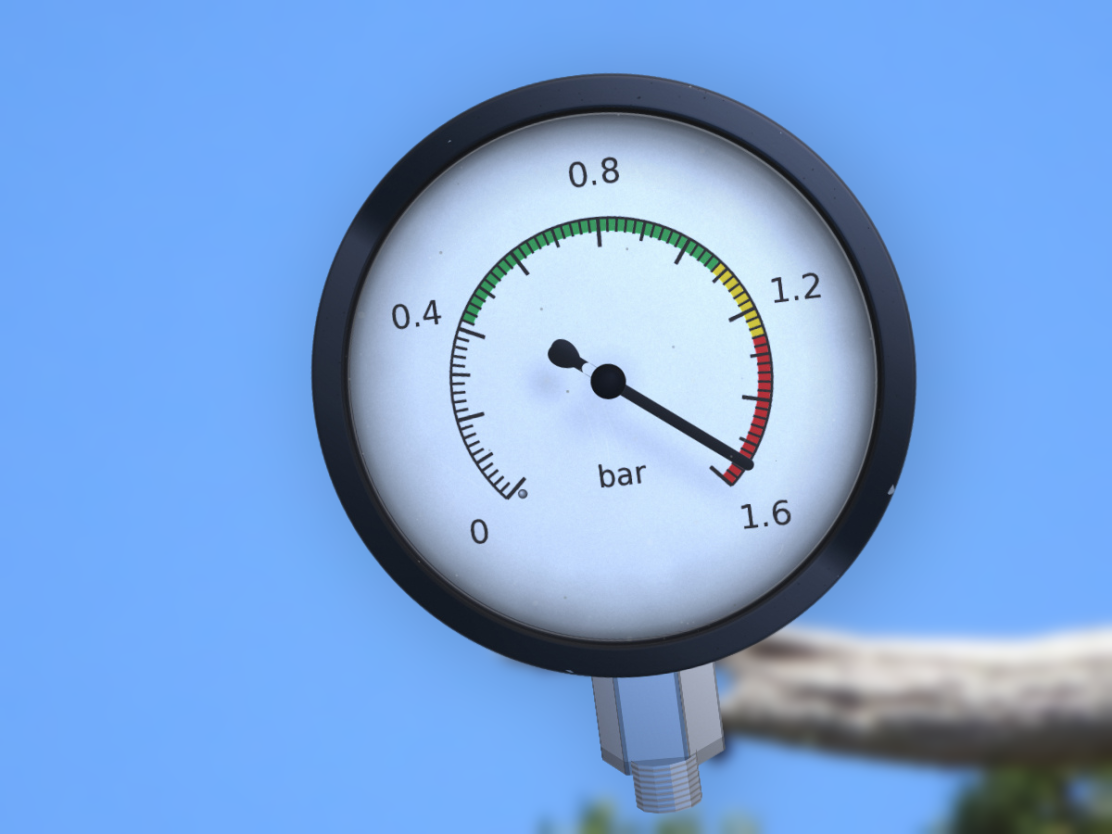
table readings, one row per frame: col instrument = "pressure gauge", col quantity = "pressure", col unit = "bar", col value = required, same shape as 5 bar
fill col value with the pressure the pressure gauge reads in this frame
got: 1.54 bar
